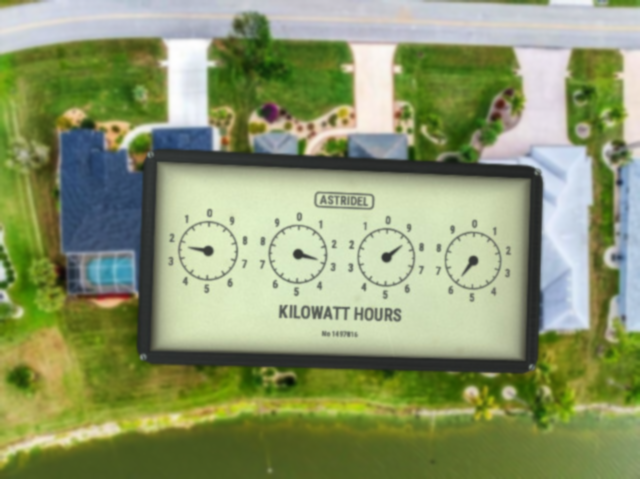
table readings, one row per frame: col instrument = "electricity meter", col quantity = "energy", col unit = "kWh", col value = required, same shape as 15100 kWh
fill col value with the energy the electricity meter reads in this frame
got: 2286 kWh
